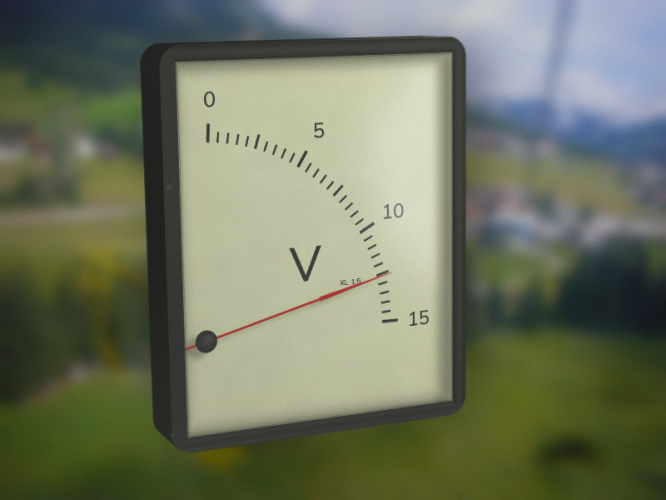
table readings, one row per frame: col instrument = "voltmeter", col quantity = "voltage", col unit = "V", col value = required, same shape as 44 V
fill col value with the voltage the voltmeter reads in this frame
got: 12.5 V
